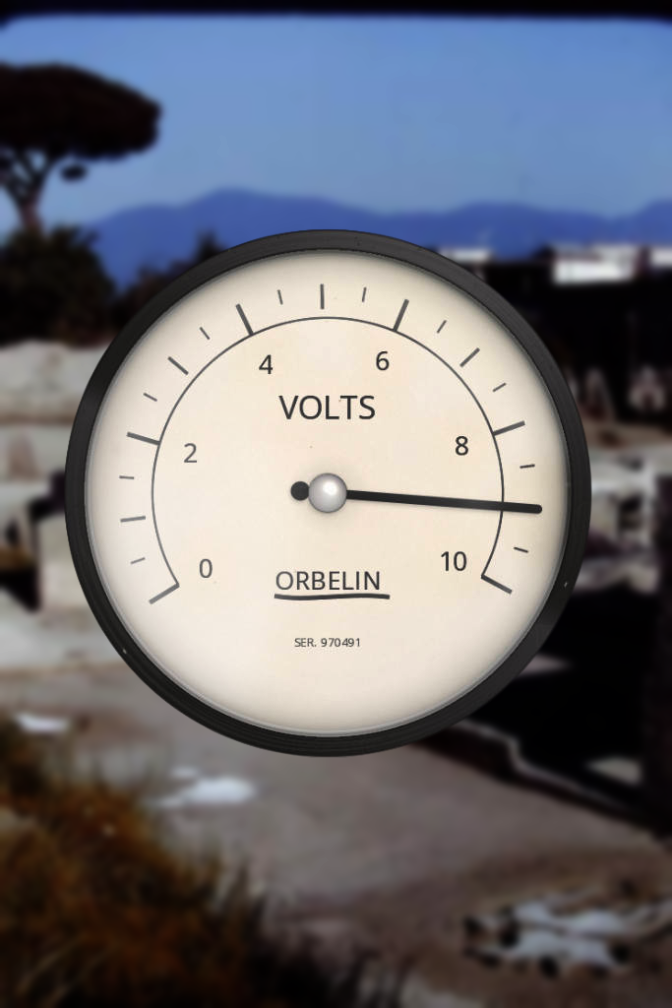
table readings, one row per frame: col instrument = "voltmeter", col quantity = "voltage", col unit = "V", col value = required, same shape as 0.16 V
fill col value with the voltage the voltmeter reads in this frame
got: 9 V
